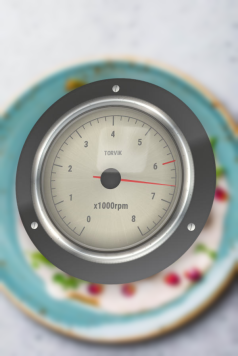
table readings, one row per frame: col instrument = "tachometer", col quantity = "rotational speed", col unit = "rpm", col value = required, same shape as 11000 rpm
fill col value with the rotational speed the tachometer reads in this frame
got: 6600 rpm
